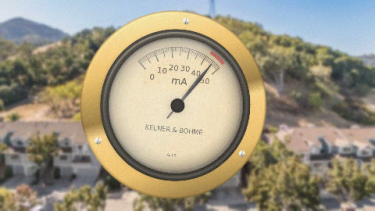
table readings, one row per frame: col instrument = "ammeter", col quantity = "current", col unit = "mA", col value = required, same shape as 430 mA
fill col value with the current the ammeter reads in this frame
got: 45 mA
